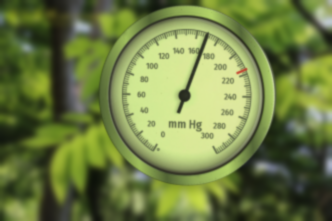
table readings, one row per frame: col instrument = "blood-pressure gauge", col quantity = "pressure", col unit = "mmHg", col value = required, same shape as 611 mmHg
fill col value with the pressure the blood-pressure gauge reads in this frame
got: 170 mmHg
